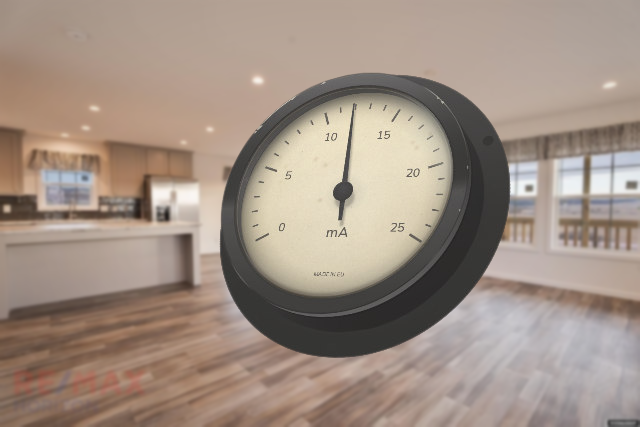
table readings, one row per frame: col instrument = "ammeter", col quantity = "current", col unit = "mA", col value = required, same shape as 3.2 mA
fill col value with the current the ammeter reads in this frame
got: 12 mA
